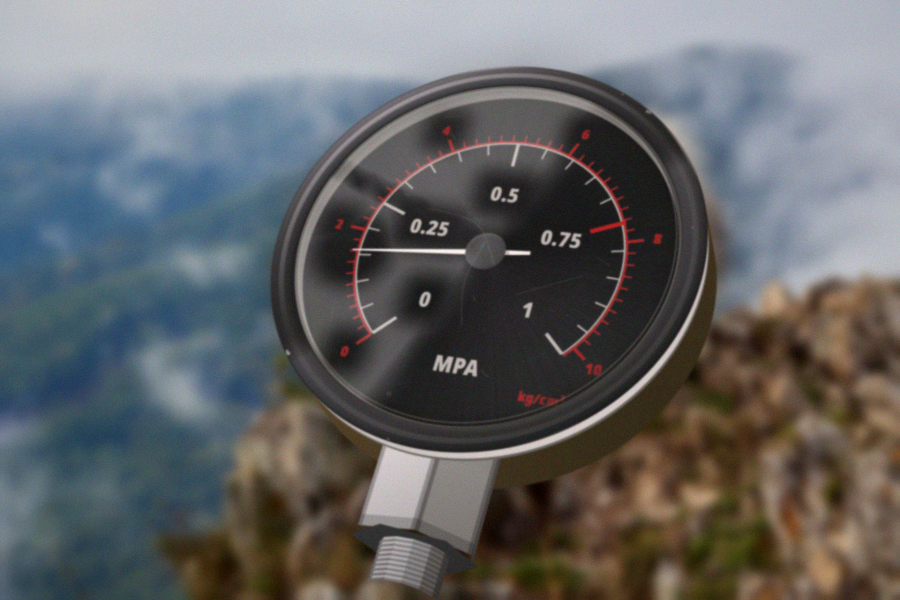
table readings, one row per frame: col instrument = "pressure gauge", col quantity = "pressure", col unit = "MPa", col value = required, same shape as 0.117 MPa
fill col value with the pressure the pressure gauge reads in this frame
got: 0.15 MPa
